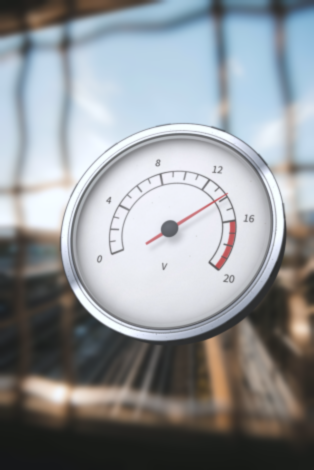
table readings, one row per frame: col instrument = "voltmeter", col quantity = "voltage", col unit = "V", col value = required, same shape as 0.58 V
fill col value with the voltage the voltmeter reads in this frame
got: 14 V
